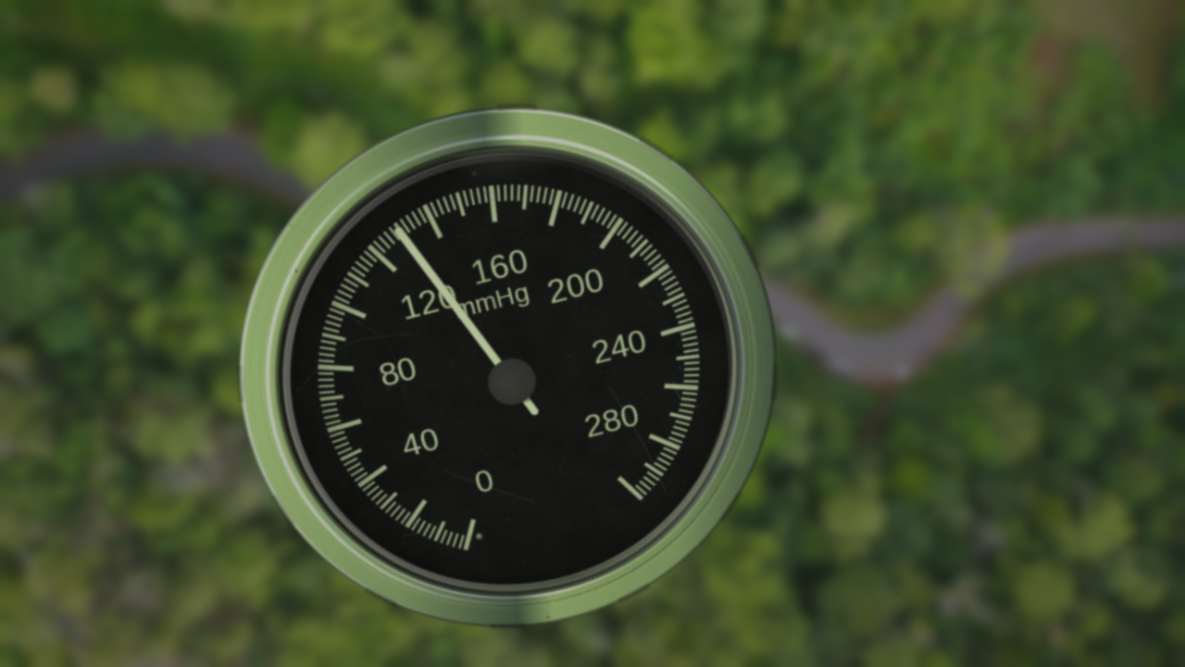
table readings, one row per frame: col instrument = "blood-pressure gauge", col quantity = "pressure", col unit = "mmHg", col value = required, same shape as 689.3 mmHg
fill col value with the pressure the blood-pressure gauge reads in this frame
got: 130 mmHg
